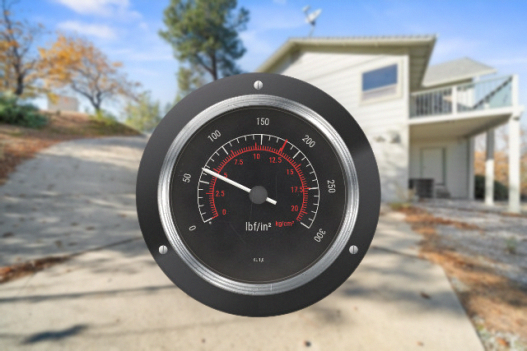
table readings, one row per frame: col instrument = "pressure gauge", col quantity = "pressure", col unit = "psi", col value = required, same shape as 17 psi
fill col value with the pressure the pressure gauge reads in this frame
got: 65 psi
